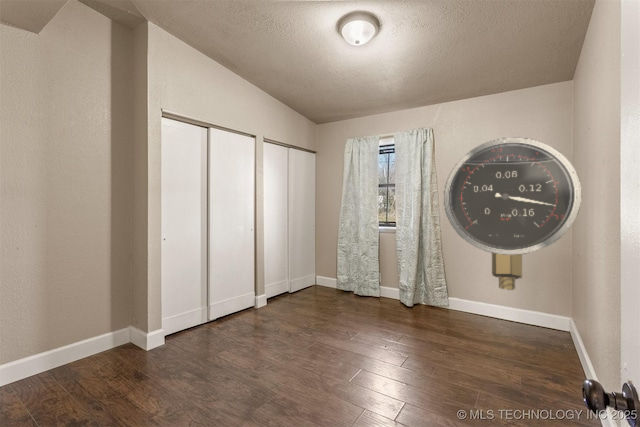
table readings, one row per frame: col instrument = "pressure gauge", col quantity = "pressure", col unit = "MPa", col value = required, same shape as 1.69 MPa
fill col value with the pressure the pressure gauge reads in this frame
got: 0.14 MPa
